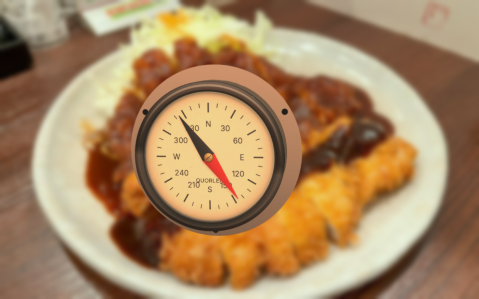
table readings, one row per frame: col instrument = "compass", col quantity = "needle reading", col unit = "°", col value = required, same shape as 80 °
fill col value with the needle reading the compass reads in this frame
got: 145 °
